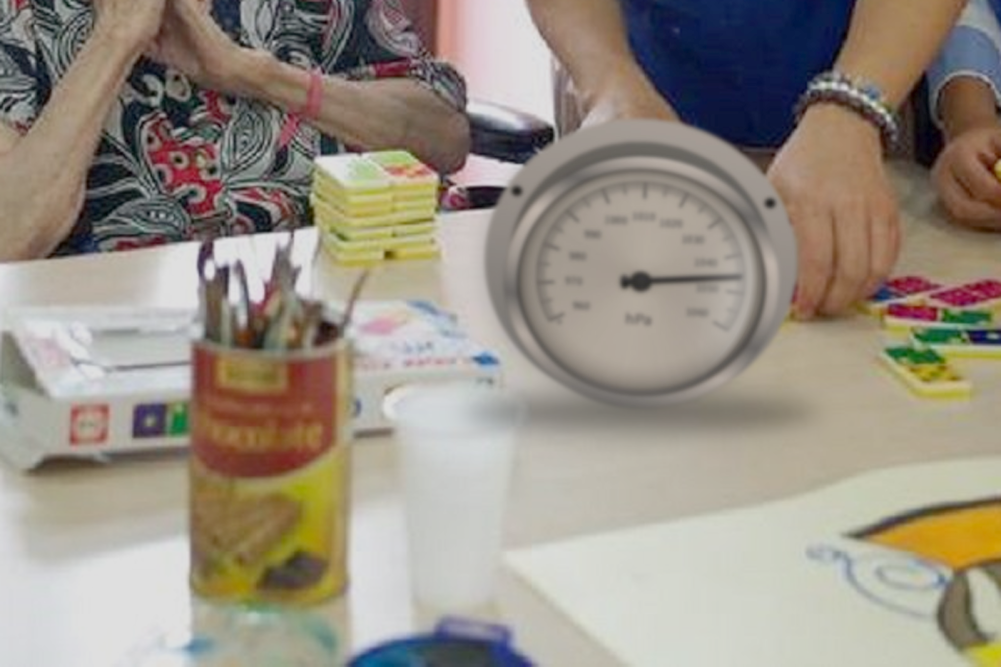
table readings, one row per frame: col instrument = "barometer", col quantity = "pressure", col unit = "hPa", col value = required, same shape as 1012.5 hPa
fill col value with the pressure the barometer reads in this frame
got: 1045 hPa
